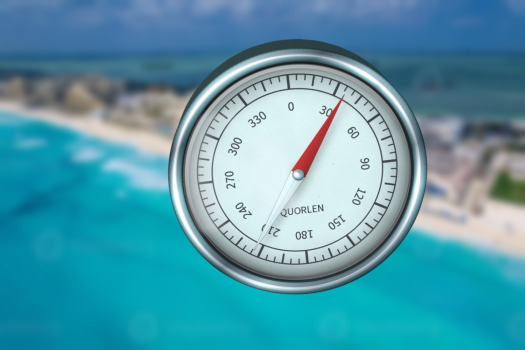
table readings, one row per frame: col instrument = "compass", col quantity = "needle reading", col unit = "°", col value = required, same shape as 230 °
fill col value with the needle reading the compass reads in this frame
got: 35 °
